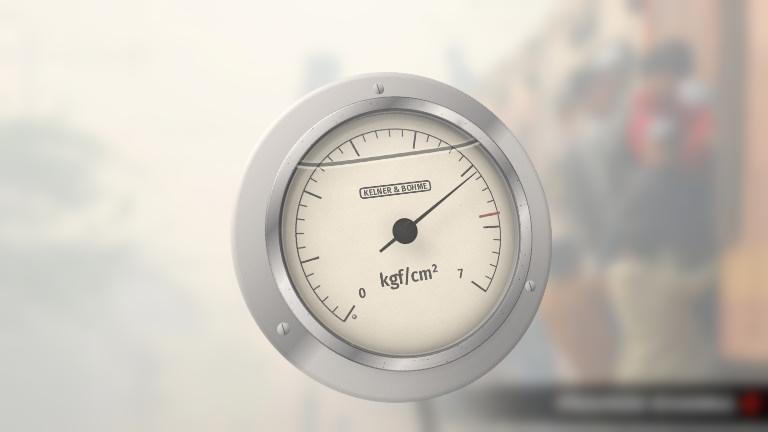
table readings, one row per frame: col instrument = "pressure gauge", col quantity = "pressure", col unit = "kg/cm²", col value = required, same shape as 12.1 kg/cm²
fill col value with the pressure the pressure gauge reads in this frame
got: 5.1 kg/cm²
